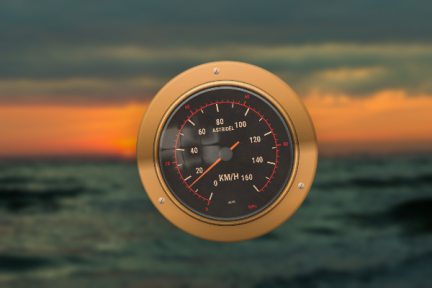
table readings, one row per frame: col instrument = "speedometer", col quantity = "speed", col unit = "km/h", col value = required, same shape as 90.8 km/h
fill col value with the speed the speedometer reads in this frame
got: 15 km/h
